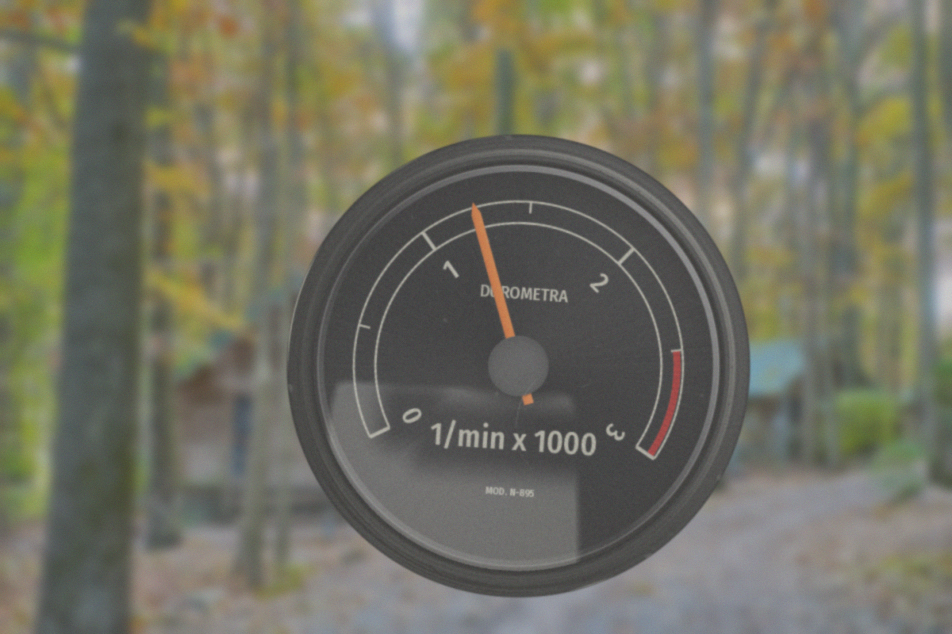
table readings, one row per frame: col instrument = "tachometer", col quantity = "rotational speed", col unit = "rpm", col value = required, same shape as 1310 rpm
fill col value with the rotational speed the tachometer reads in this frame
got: 1250 rpm
